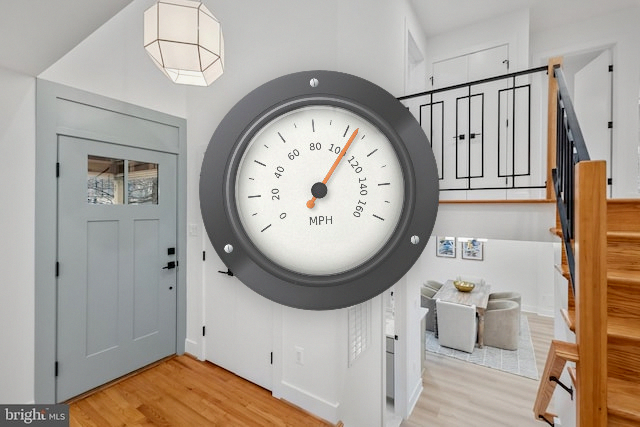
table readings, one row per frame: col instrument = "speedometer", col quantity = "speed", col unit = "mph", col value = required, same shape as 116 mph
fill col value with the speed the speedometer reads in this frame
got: 105 mph
